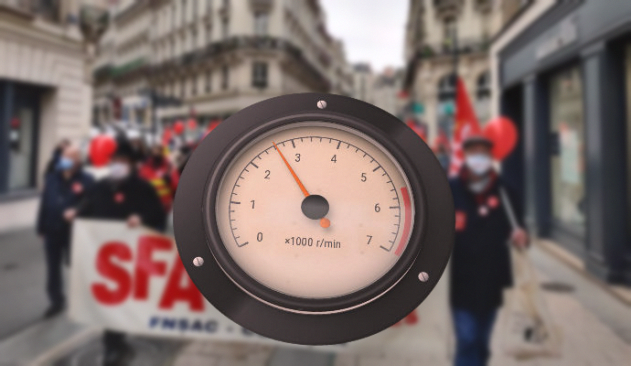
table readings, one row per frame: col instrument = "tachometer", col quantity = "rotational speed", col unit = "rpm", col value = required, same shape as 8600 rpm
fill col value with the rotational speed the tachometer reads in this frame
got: 2600 rpm
